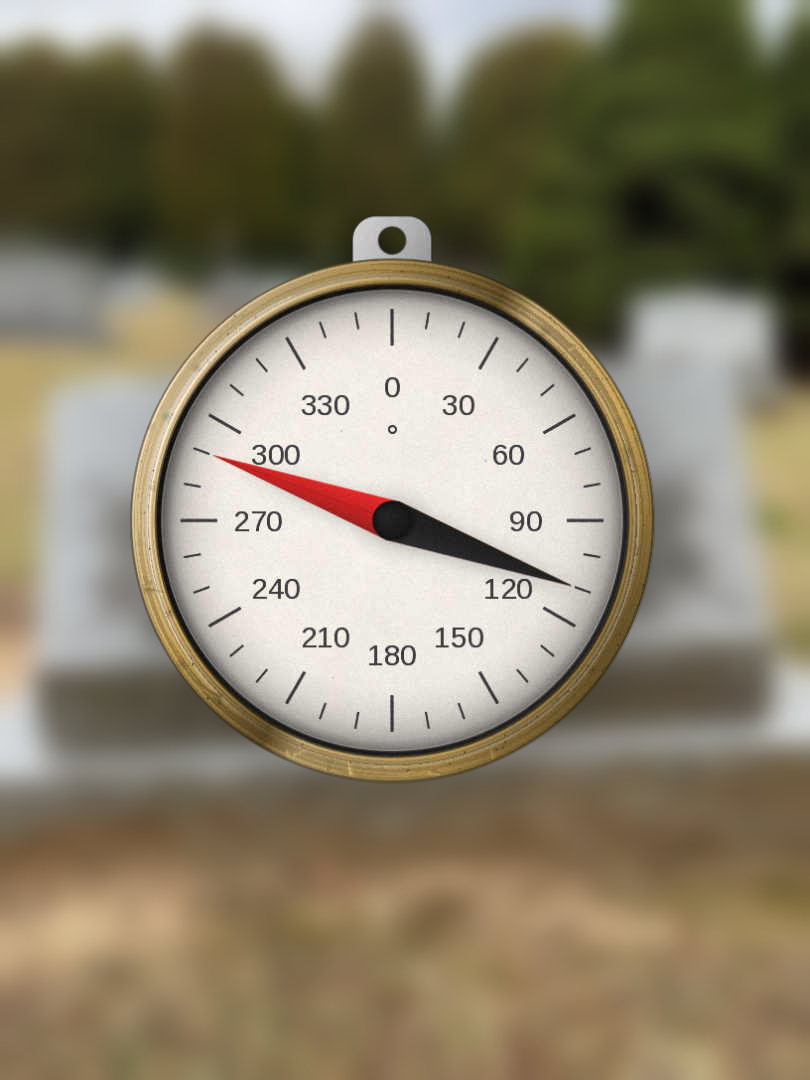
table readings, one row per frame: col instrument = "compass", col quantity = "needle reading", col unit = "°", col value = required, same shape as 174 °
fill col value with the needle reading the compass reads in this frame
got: 290 °
